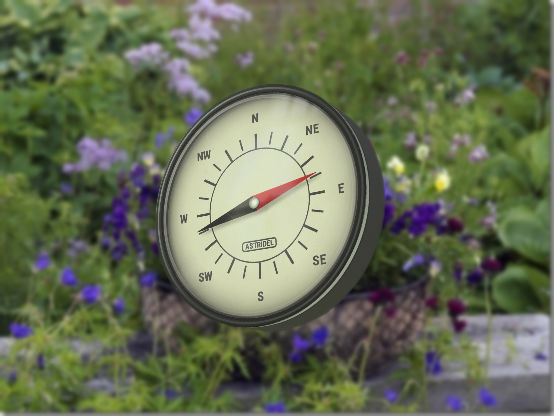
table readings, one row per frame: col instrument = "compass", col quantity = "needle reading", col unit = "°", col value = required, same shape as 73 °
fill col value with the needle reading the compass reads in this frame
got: 75 °
